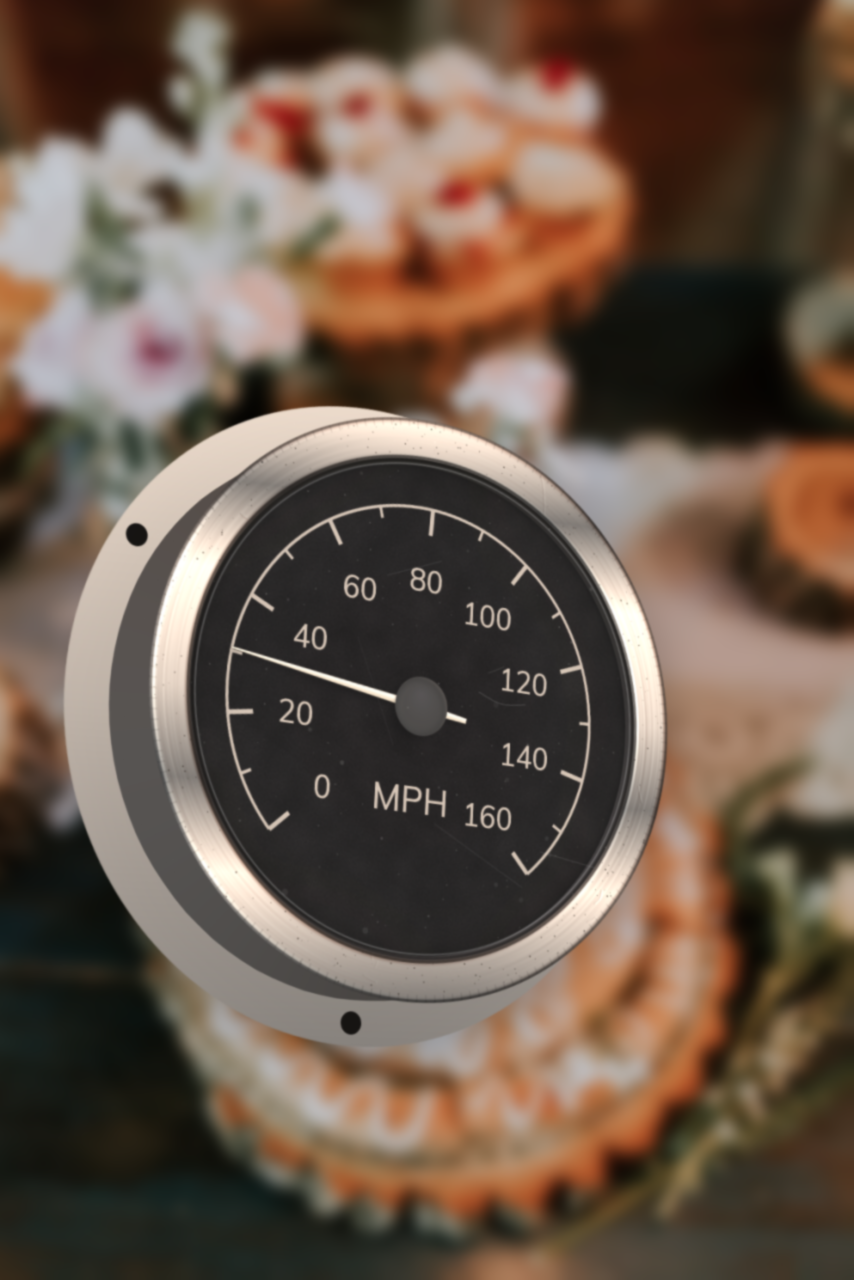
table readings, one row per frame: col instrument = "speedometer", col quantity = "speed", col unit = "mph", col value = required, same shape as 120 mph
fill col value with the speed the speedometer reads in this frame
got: 30 mph
